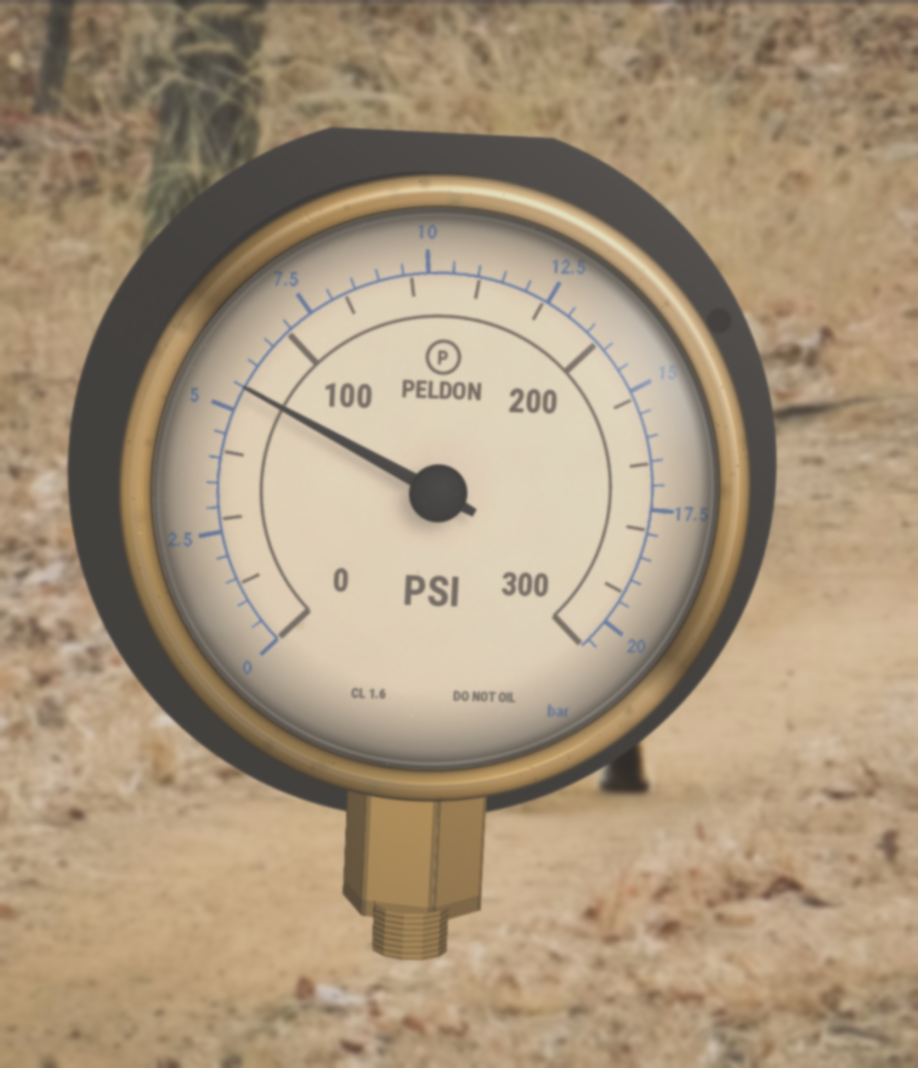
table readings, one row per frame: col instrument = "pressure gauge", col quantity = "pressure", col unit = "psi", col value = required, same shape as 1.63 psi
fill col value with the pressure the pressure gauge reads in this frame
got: 80 psi
